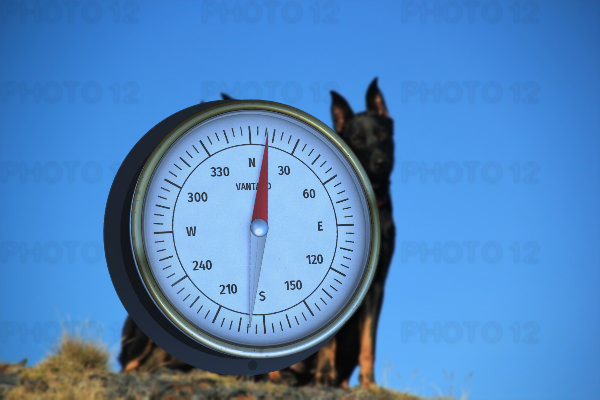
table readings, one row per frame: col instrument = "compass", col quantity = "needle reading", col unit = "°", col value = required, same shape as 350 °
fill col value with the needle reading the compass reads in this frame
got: 10 °
